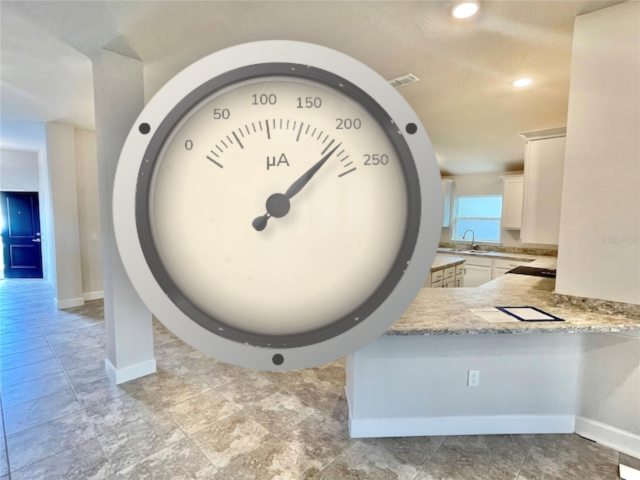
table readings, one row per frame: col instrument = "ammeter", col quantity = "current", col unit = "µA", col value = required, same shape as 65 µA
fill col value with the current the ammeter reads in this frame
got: 210 µA
